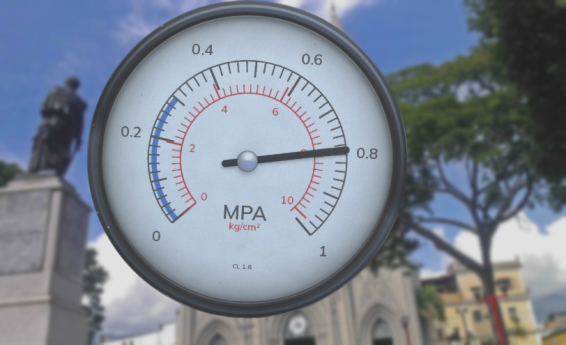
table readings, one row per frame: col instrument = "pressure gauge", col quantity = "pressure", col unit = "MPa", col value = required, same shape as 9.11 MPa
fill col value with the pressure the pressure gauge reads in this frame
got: 0.79 MPa
